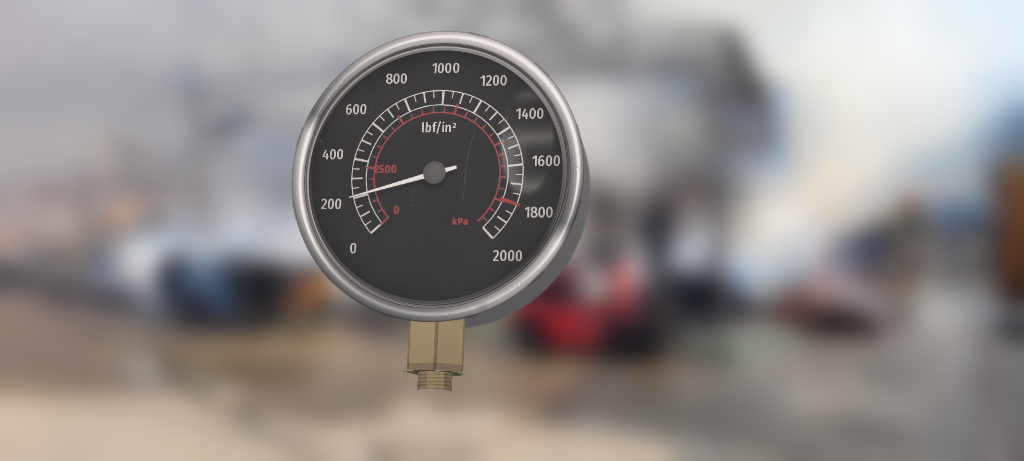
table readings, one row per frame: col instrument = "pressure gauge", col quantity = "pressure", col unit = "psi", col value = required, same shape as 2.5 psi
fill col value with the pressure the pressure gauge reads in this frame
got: 200 psi
